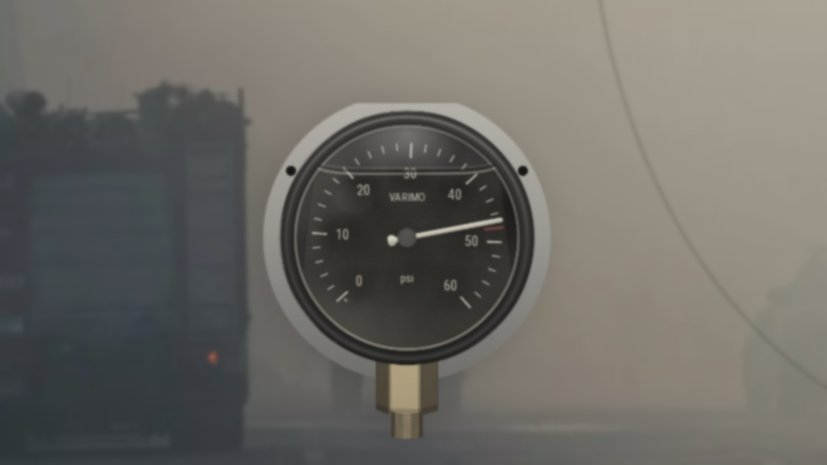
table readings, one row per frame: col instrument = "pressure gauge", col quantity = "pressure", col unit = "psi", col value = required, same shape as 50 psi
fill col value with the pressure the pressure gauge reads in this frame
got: 47 psi
